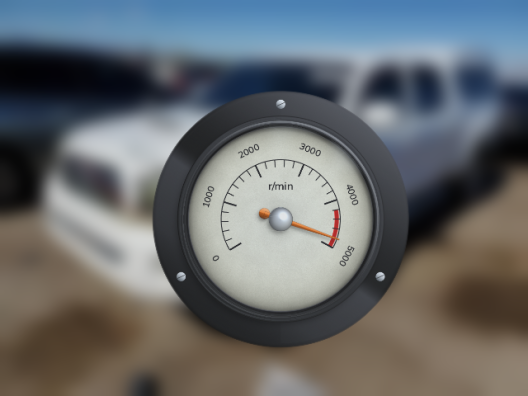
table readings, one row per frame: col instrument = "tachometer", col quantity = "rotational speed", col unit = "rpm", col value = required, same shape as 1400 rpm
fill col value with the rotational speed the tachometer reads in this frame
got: 4800 rpm
